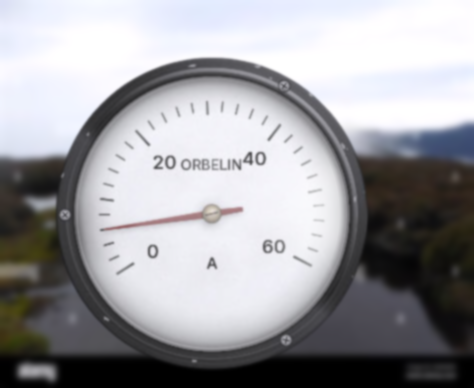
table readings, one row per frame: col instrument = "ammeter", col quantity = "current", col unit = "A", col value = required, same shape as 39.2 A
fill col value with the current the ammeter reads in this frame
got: 6 A
